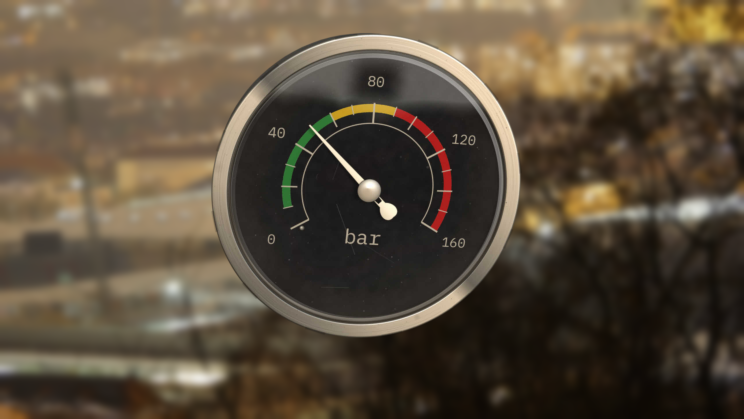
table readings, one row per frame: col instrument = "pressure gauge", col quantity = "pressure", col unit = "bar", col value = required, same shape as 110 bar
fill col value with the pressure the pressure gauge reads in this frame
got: 50 bar
